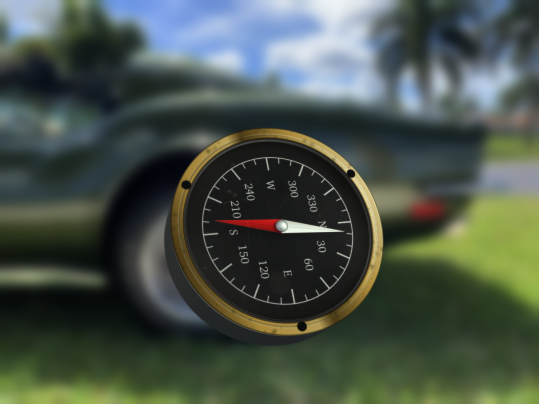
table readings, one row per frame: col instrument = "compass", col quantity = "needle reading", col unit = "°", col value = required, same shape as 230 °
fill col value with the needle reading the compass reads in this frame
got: 190 °
